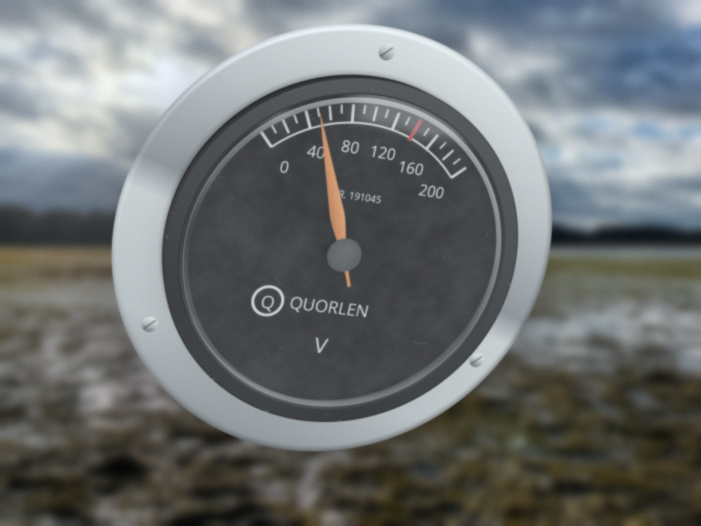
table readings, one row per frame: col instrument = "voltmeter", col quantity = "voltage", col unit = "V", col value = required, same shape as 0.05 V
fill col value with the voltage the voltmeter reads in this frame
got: 50 V
